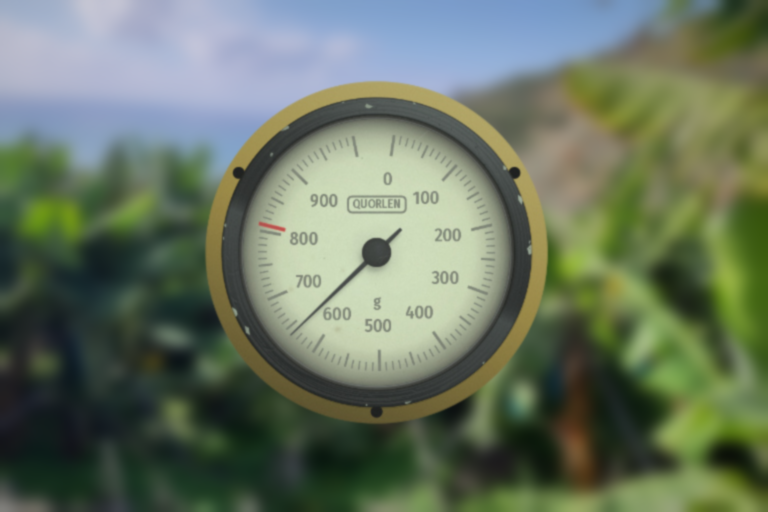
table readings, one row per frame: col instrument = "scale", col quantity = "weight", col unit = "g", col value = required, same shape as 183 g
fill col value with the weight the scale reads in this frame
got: 640 g
